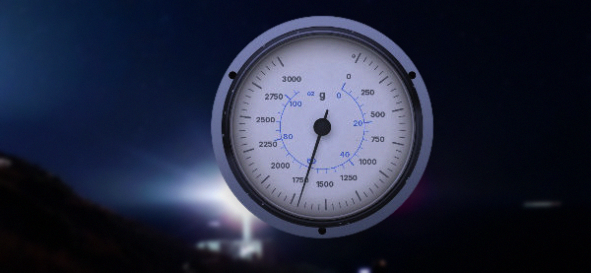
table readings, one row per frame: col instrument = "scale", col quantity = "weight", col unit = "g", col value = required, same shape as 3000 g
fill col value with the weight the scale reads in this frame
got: 1700 g
